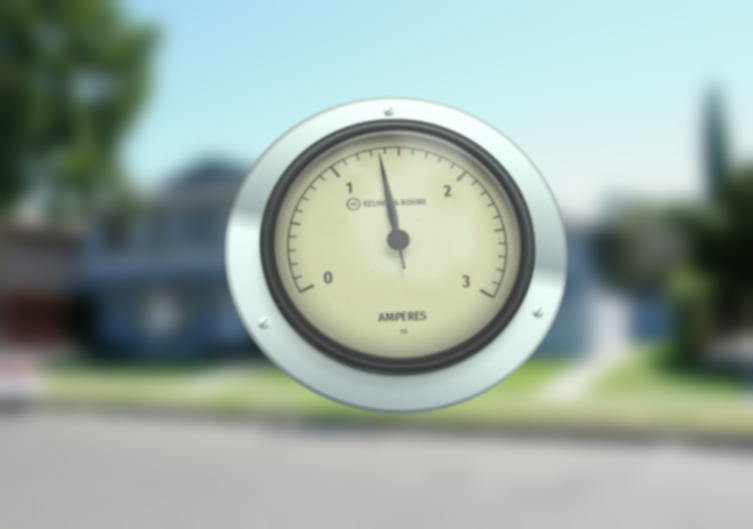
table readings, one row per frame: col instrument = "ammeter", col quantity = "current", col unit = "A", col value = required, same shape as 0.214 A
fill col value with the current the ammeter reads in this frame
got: 1.35 A
